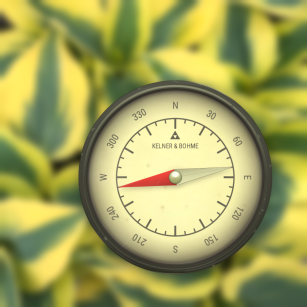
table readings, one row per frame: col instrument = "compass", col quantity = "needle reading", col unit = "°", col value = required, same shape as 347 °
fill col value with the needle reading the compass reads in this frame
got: 260 °
